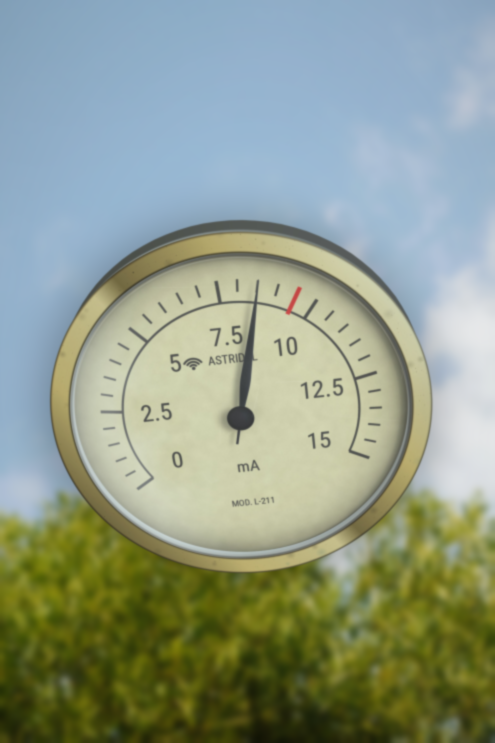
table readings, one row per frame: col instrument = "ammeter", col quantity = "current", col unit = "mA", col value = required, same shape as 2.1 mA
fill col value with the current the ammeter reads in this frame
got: 8.5 mA
